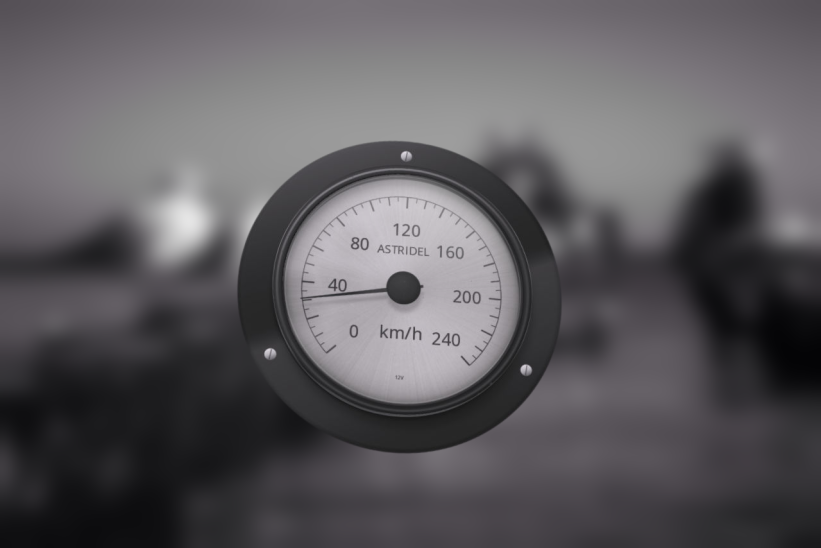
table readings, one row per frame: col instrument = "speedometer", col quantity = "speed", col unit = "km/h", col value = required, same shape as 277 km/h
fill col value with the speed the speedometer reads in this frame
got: 30 km/h
